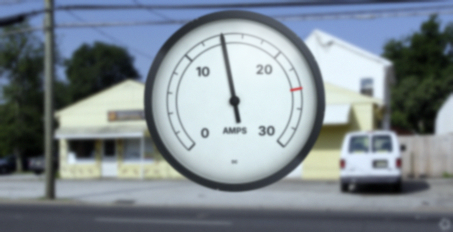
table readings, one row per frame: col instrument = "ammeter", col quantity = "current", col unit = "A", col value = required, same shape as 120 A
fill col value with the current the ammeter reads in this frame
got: 14 A
